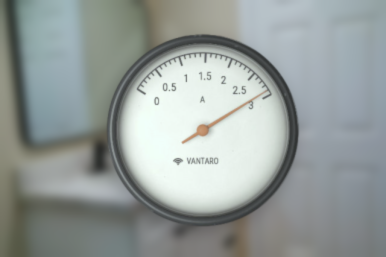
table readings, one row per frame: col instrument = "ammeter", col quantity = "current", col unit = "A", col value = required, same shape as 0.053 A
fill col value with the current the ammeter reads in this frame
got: 2.9 A
